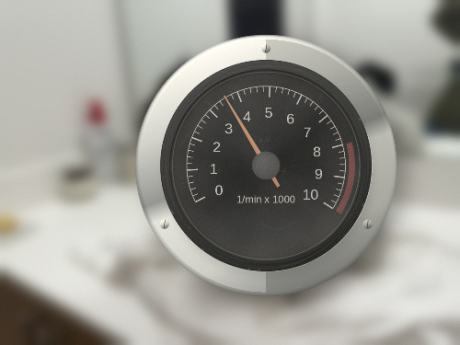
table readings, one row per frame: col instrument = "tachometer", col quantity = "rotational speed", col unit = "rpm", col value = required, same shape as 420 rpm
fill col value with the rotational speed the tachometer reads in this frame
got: 3600 rpm
